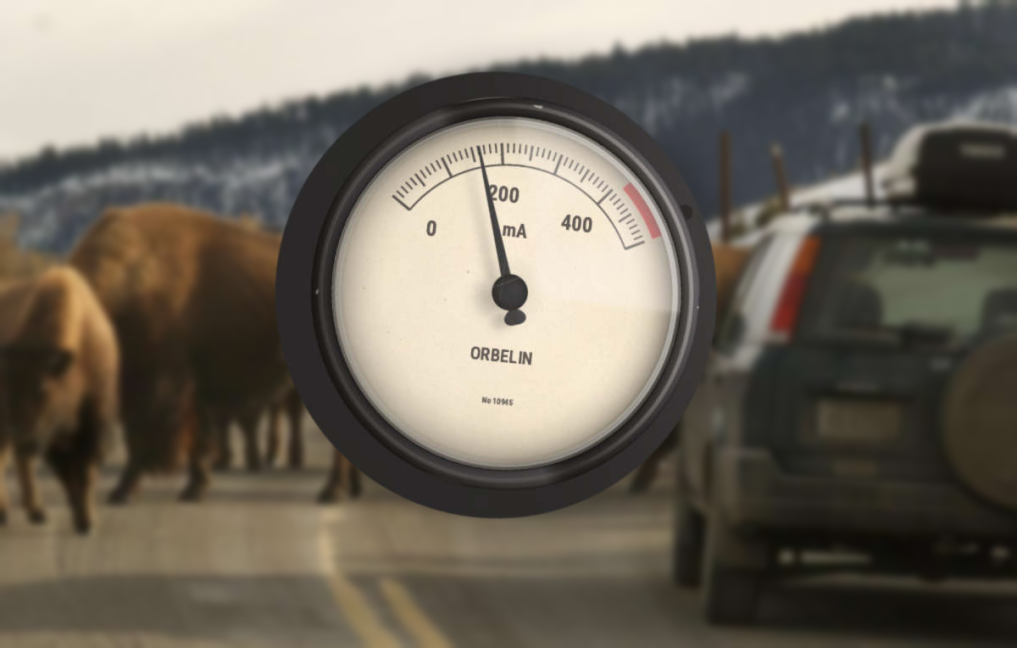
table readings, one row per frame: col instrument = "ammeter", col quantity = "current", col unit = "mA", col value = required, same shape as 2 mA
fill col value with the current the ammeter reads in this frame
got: 160 mA
